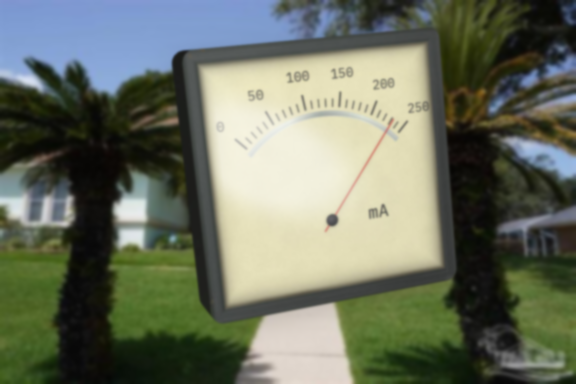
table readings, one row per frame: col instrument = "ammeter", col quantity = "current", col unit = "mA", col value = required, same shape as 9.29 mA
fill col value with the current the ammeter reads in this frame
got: 230 mA
